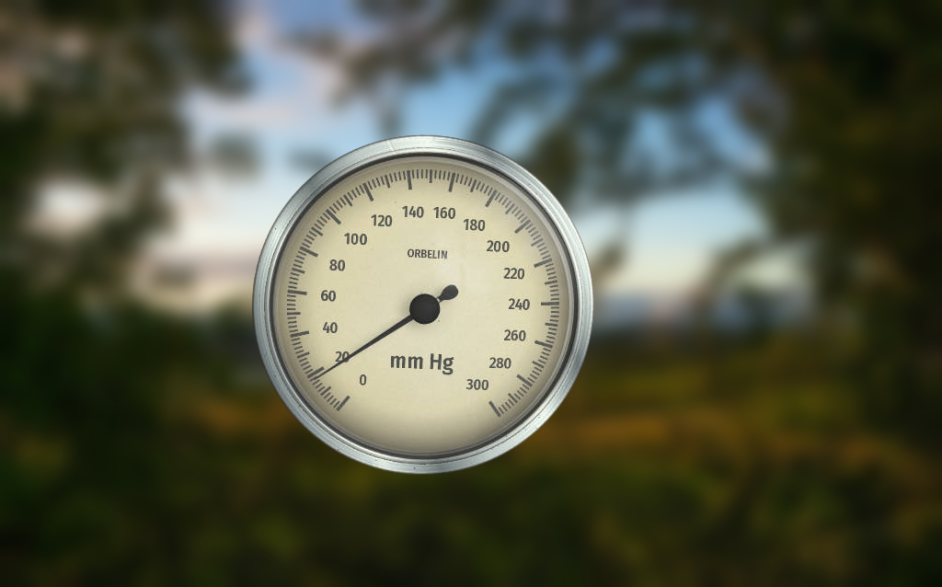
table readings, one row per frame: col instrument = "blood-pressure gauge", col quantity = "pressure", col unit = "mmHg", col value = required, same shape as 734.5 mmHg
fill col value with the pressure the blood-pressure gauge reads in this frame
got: 18 mmHg
